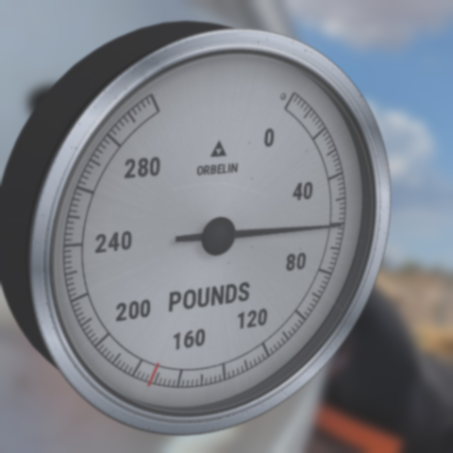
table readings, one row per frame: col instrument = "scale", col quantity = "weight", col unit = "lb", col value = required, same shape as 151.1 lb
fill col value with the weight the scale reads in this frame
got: 60 lb
